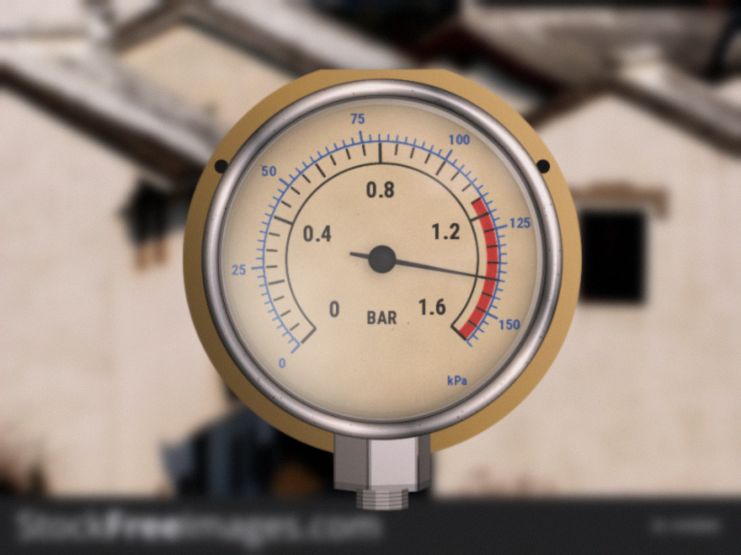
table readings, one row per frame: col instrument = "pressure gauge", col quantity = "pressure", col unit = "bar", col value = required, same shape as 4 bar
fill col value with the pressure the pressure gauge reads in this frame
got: 1.4 bar
